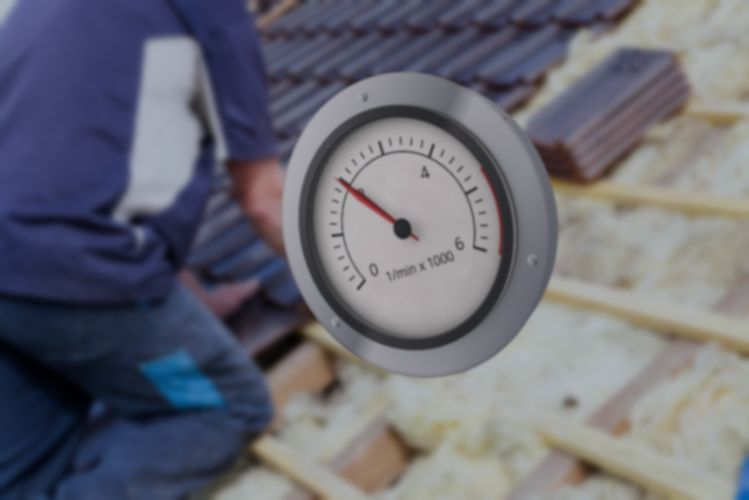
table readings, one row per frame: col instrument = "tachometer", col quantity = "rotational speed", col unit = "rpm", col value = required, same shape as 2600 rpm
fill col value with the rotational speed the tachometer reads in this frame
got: 2000 rpm
